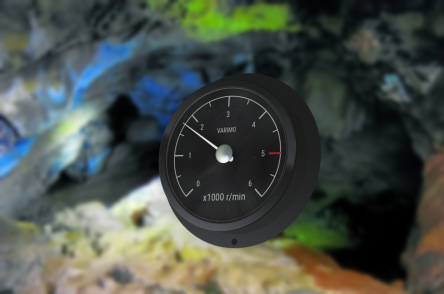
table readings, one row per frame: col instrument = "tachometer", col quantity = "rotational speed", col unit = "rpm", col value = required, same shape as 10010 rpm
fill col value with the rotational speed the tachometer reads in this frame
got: 1750 rpm
